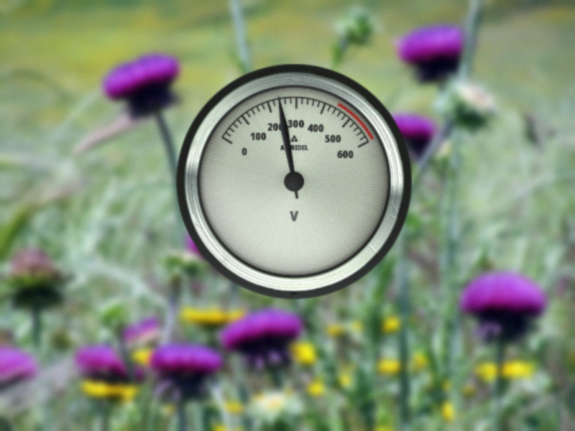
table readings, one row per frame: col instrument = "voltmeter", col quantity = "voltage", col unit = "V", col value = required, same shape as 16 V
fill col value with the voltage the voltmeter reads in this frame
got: 240 V
